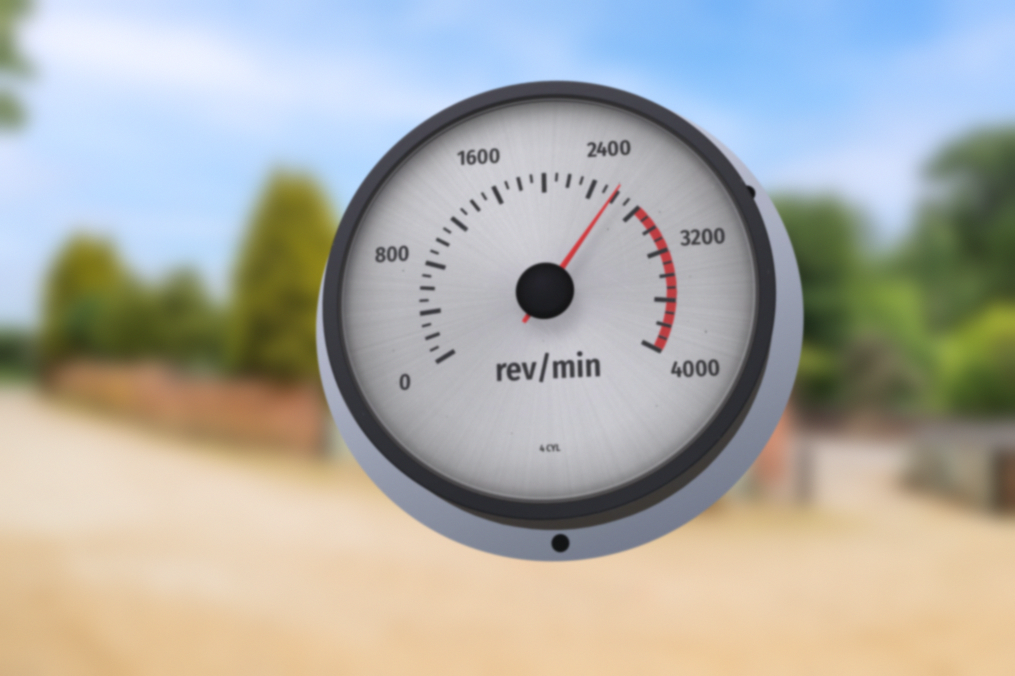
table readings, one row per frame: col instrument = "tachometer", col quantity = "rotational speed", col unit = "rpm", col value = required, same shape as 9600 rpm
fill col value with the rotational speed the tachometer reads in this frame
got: 2600 rpm
